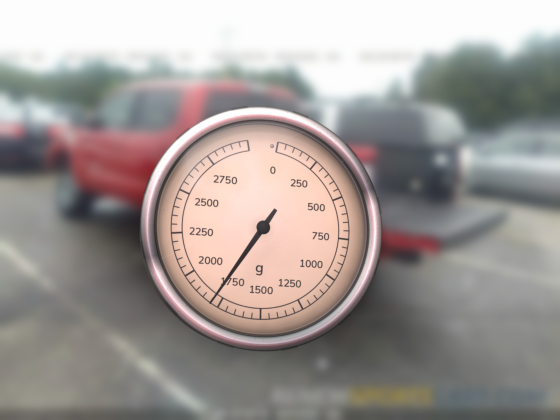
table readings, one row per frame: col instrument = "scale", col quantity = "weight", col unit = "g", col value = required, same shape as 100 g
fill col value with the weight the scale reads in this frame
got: 1800 g
